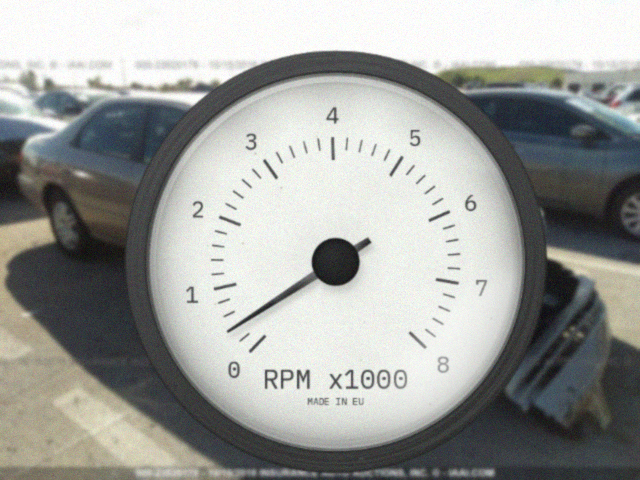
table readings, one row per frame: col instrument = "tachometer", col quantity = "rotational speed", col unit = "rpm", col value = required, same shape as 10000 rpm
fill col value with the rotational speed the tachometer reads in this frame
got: 400 rpm
